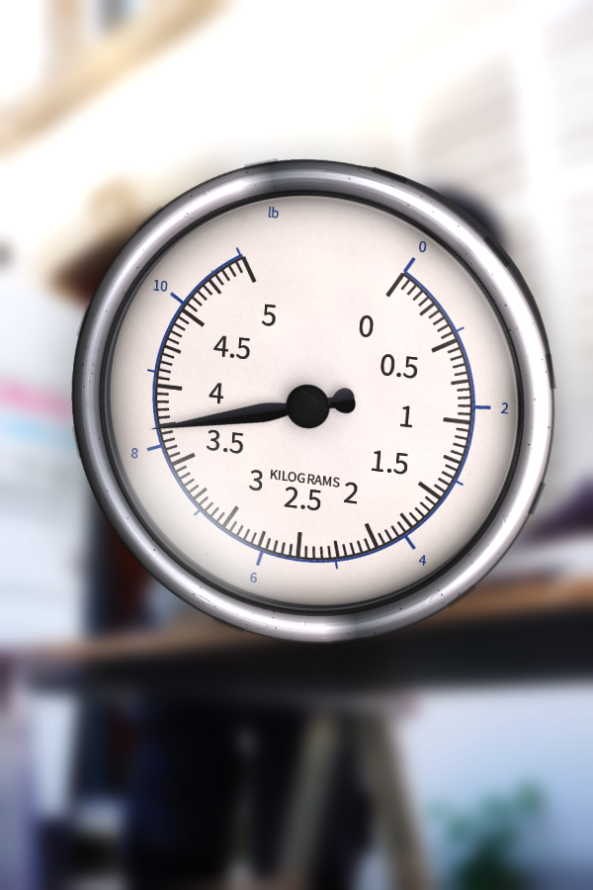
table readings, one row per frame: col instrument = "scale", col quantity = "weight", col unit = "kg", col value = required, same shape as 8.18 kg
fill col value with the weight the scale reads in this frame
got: 3.75 kg
